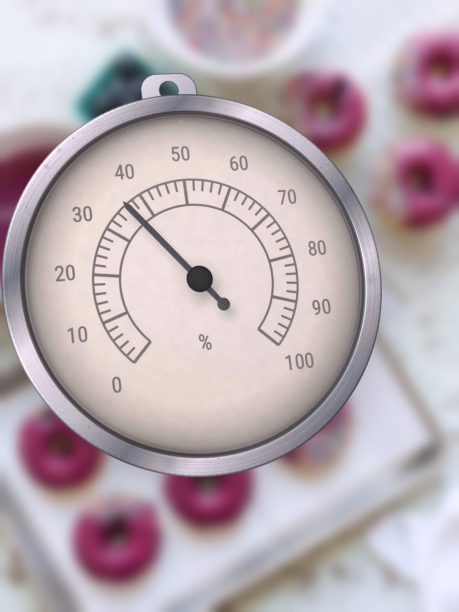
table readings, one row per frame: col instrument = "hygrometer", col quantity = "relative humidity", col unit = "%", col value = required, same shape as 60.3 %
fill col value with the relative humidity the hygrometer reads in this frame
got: 36 %
